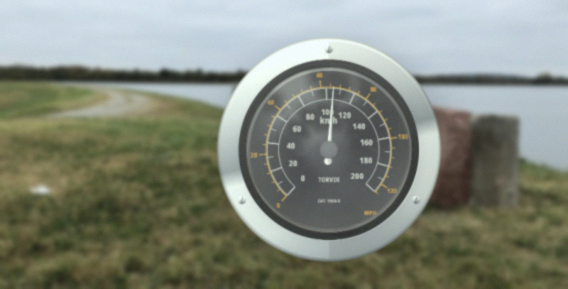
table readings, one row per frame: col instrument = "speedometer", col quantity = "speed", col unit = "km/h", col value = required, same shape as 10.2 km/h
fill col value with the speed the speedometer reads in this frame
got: 105 km/h
